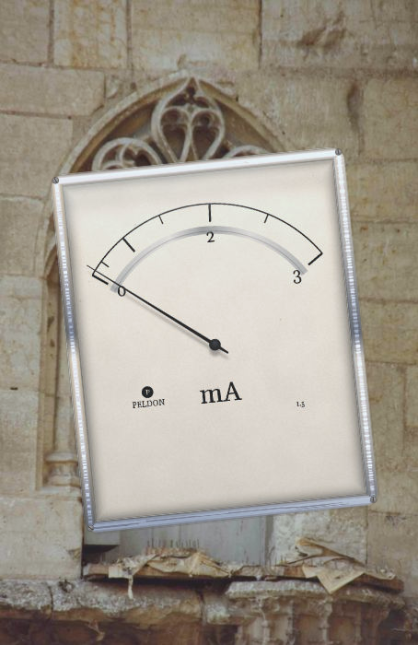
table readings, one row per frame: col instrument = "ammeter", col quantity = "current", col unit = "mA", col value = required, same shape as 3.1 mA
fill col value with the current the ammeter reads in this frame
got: 0.25 mA
